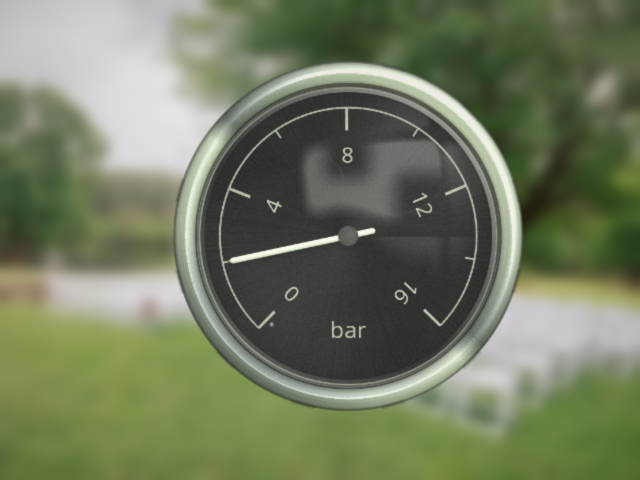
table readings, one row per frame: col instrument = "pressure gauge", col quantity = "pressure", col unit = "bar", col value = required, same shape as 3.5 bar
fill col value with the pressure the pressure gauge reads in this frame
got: 2 bar
